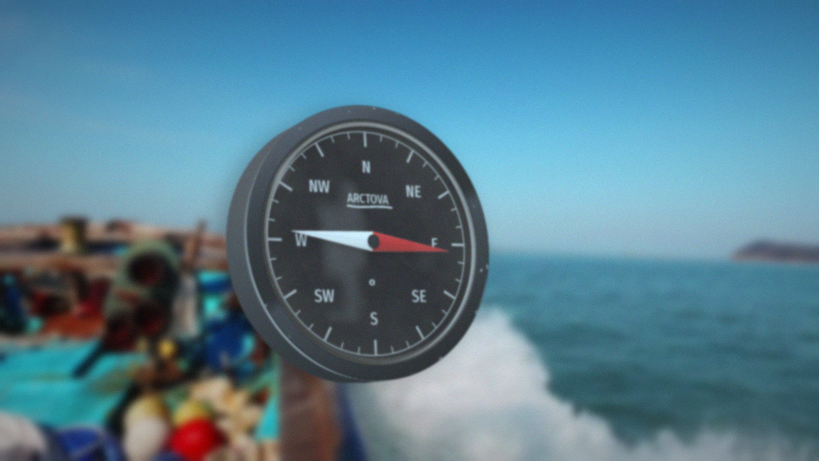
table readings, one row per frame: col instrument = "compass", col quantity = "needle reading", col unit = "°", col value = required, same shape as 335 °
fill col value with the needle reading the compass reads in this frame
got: 95 °
